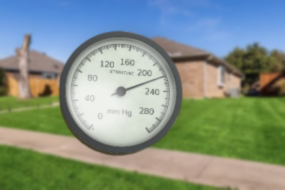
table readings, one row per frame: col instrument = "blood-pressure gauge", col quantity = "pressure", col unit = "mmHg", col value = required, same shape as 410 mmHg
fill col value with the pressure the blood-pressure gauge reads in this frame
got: 220 mmHg
